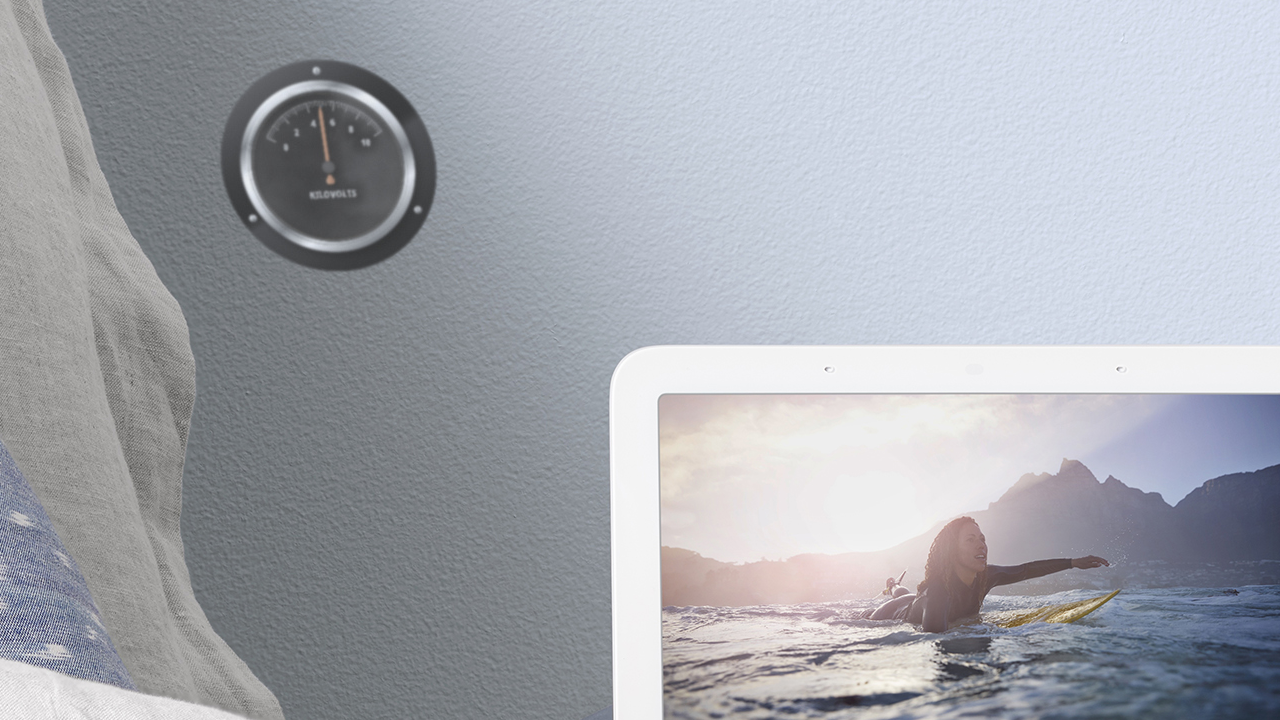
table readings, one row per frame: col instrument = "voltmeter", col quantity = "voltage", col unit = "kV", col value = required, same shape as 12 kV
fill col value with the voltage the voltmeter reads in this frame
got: 5 kV
